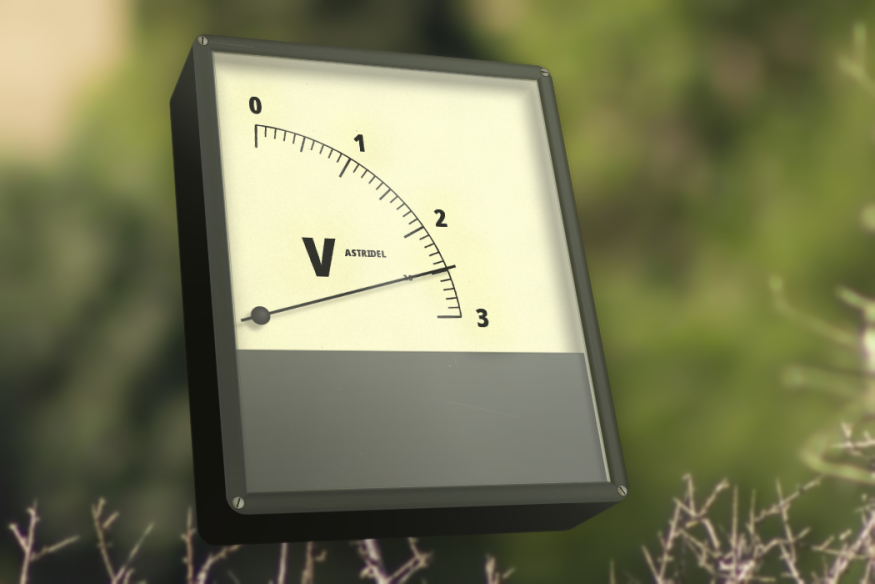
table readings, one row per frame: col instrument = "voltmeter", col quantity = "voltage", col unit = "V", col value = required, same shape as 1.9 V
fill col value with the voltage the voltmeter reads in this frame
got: 2.5 V
